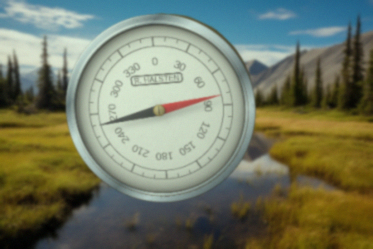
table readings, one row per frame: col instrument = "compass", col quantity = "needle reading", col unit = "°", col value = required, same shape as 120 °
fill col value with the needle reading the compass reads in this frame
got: 80 °
